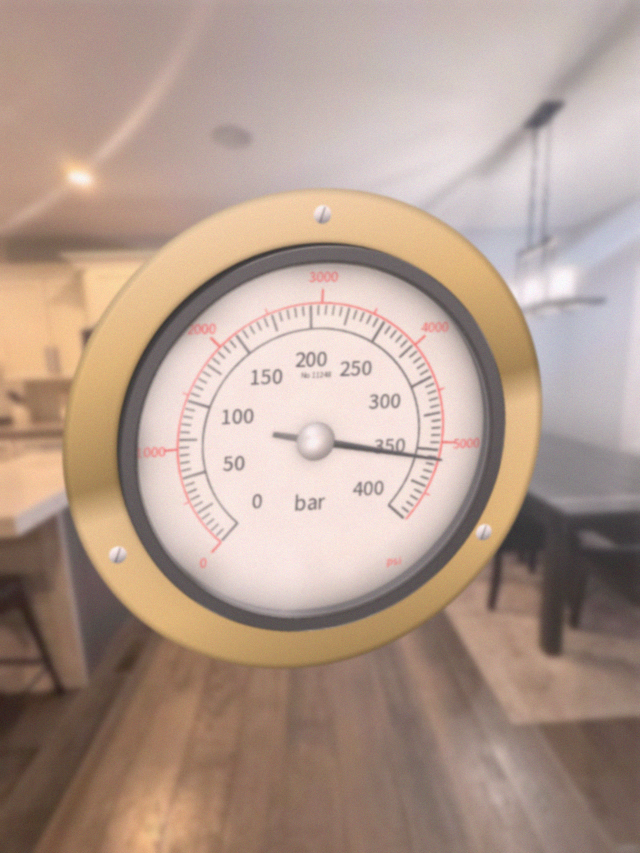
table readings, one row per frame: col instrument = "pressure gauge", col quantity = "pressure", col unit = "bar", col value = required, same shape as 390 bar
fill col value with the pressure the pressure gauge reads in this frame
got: 355 bar
